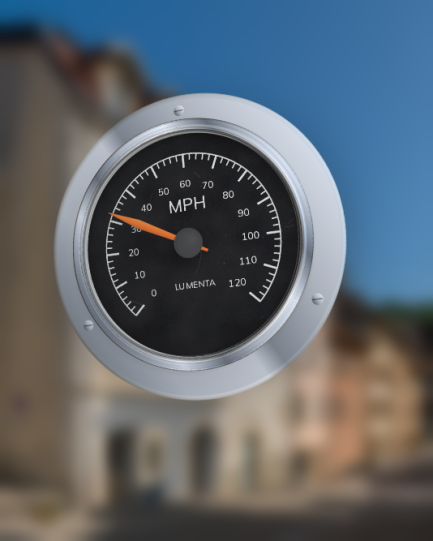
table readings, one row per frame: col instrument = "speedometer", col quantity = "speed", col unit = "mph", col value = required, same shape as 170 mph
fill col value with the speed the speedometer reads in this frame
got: 32 mph
